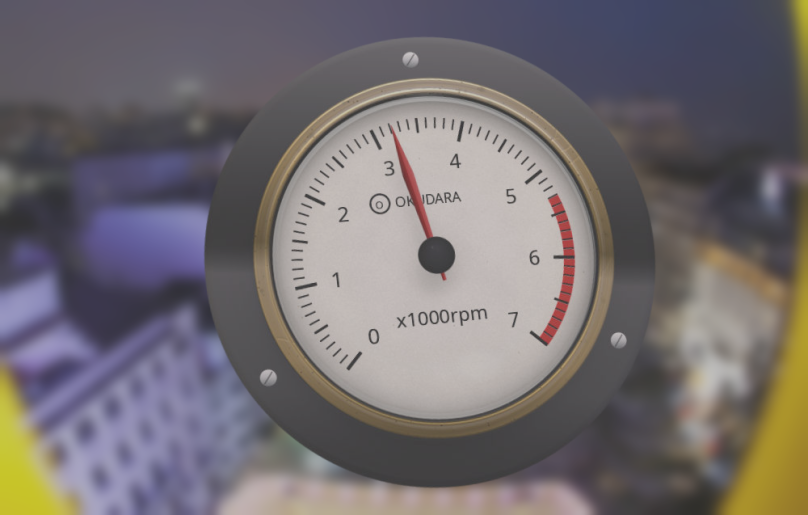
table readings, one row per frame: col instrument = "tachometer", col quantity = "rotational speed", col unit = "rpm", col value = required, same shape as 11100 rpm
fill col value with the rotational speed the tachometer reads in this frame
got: 3200 rpm
